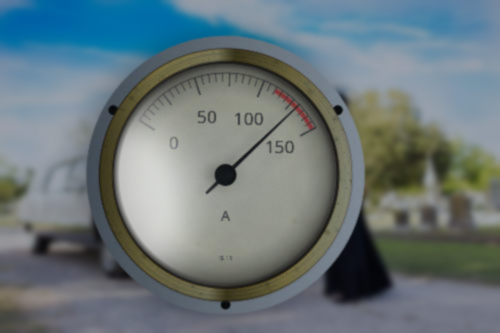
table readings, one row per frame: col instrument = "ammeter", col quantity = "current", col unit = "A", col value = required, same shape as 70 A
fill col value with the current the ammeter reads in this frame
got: 130 A
